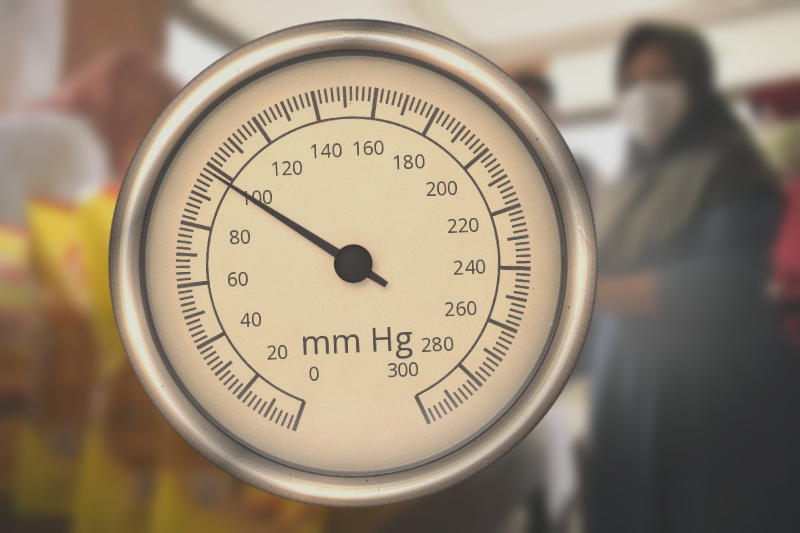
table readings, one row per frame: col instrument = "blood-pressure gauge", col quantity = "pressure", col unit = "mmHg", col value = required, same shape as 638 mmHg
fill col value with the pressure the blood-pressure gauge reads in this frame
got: 98 mmHg
